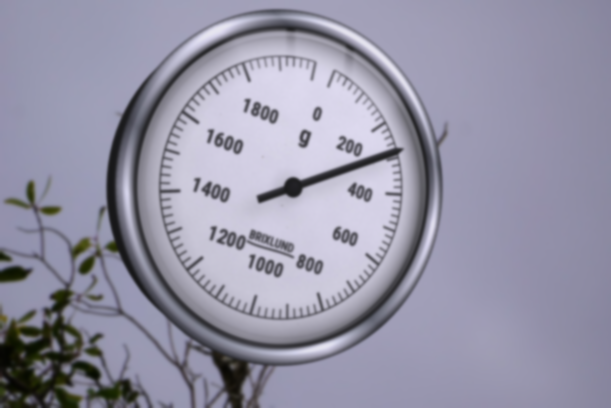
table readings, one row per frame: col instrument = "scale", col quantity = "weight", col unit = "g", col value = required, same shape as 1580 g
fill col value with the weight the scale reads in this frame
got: 280 g
